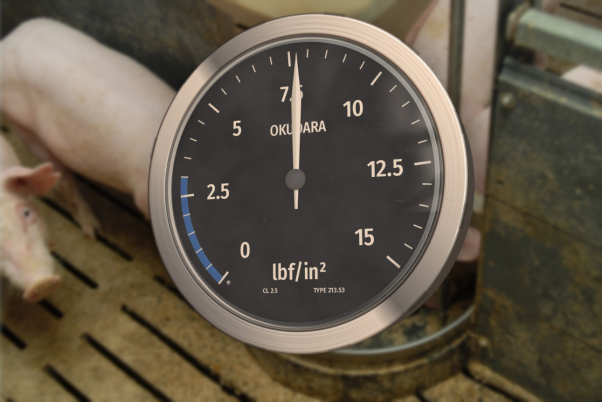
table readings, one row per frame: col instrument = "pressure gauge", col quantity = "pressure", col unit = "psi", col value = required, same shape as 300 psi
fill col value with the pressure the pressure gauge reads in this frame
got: 7.75 psi
